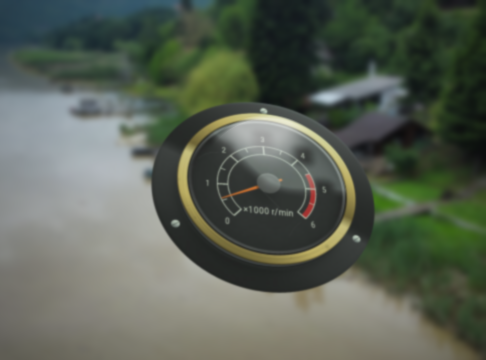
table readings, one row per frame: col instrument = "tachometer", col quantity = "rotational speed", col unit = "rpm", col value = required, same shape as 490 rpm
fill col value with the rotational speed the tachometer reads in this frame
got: 500 rpm
